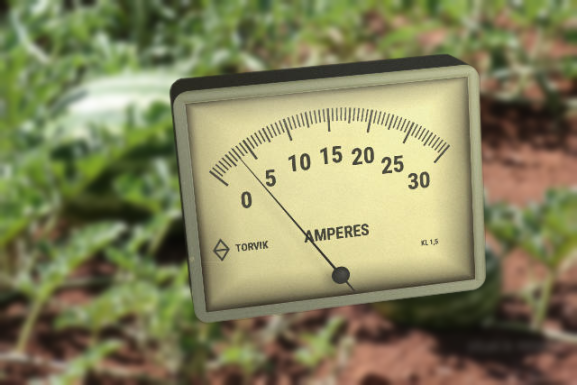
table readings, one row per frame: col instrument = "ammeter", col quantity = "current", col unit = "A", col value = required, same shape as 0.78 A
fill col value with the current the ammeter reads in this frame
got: 3.5 A
